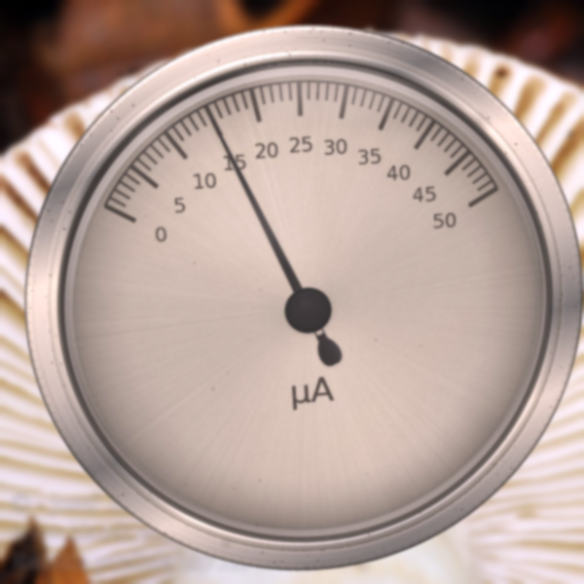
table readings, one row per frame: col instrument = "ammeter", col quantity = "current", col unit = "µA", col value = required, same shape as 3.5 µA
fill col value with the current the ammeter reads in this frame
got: 15 µA
